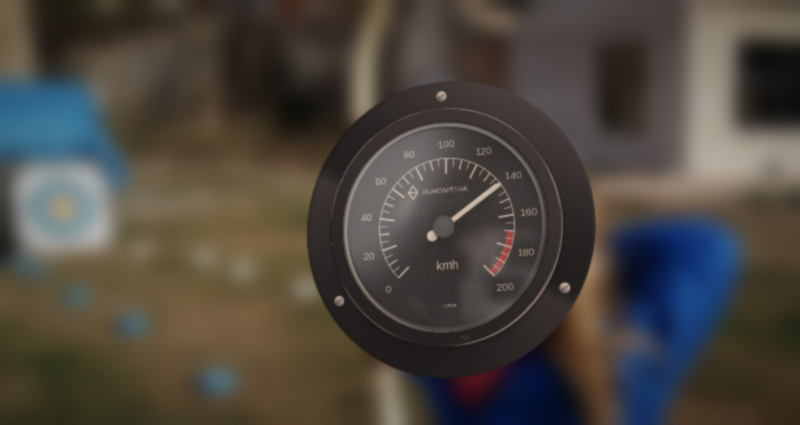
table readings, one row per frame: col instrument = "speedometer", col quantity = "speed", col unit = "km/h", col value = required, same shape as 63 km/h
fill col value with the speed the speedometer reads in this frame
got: 140 km/h
